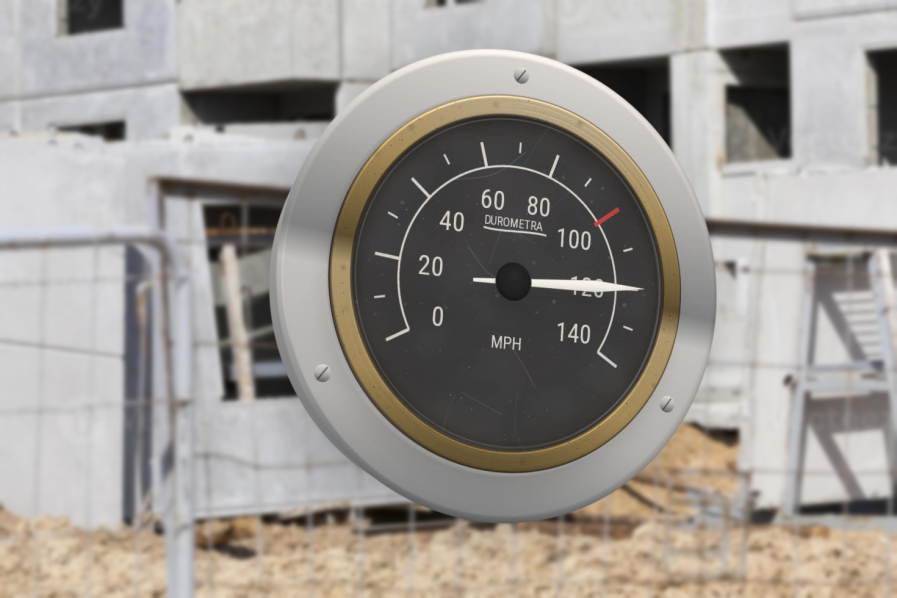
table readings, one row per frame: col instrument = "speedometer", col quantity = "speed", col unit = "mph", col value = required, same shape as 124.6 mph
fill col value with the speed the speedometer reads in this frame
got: 120 mph
